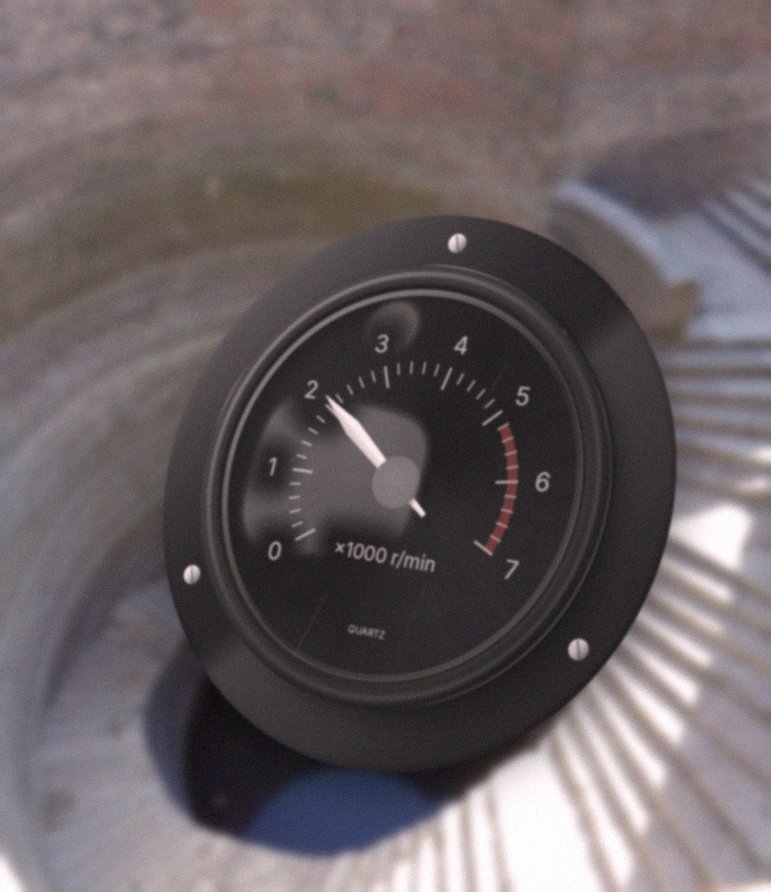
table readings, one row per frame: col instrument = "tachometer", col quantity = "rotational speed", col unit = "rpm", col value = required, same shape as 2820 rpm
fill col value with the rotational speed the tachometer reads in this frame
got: 2100 rpm
